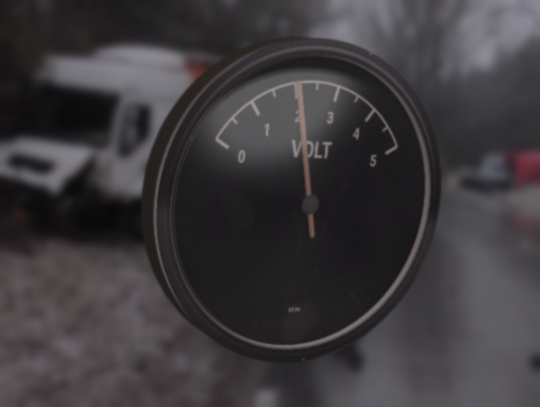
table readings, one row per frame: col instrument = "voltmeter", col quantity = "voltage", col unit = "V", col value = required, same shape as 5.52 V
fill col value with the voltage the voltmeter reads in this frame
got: 2 V
